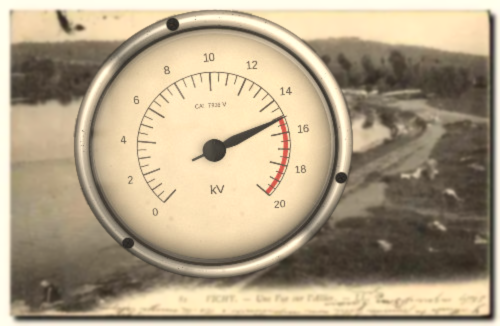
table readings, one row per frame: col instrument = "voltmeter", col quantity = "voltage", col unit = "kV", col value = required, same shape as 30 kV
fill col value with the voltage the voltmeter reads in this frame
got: 15 kV
